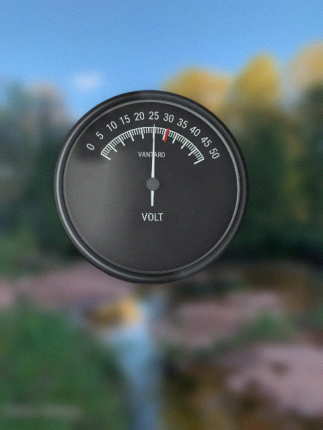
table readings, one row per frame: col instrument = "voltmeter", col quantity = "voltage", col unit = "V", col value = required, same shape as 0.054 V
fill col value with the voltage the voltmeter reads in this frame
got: 25 V
